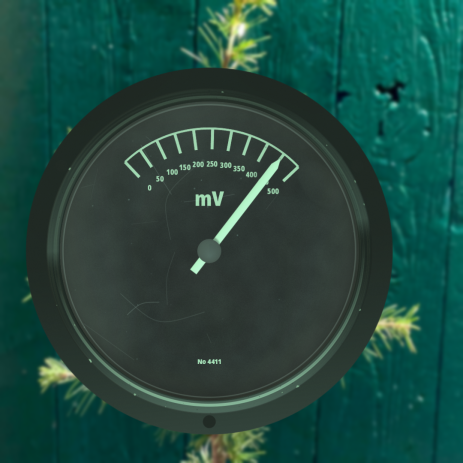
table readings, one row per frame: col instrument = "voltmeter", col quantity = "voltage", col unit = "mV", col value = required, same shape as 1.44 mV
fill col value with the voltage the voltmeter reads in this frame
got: 450 mV
